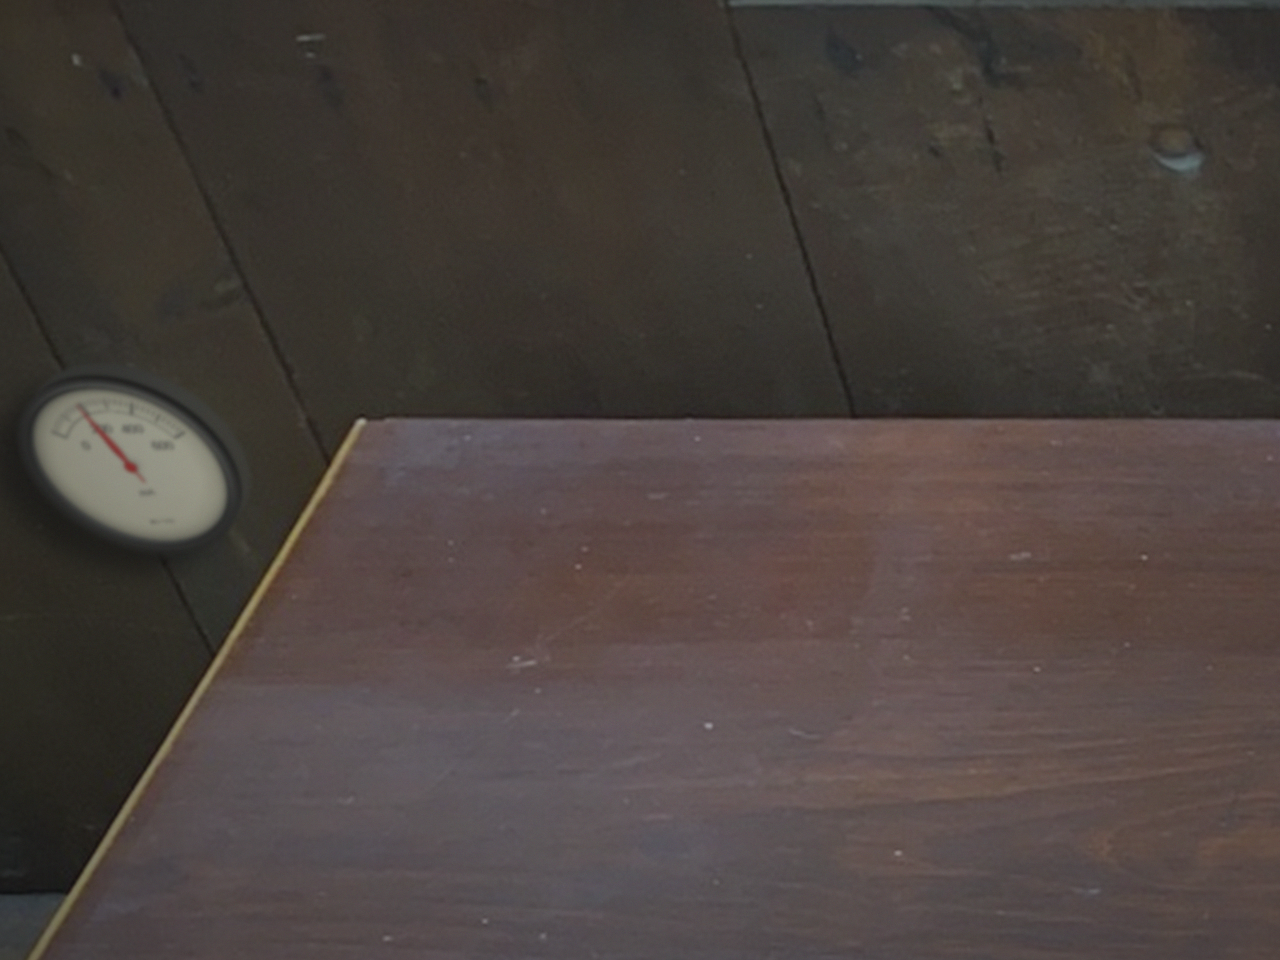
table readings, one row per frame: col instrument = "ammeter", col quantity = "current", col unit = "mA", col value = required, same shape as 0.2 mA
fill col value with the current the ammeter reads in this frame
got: 200 mA
